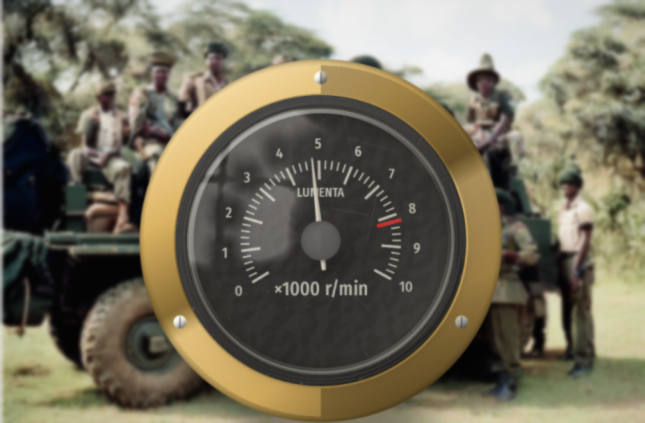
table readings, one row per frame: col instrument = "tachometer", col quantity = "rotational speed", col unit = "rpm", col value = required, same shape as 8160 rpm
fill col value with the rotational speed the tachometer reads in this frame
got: 4800 rpm
